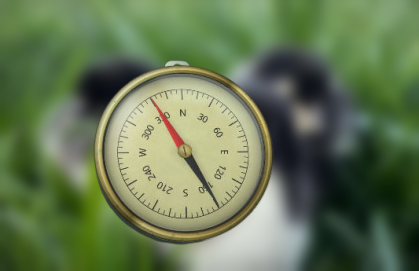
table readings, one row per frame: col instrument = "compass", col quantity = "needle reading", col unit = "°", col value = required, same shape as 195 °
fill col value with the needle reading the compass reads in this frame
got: 330 °
